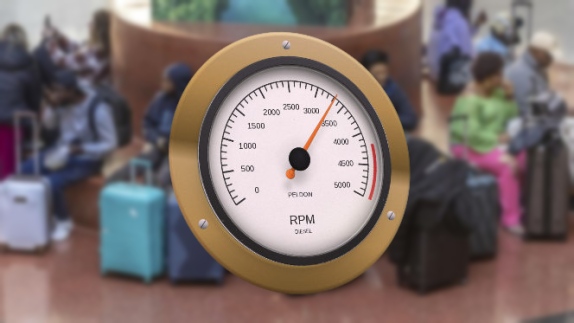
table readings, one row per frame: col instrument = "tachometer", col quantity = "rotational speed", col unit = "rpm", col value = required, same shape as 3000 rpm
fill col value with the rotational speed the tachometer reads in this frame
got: 3300 rpm
